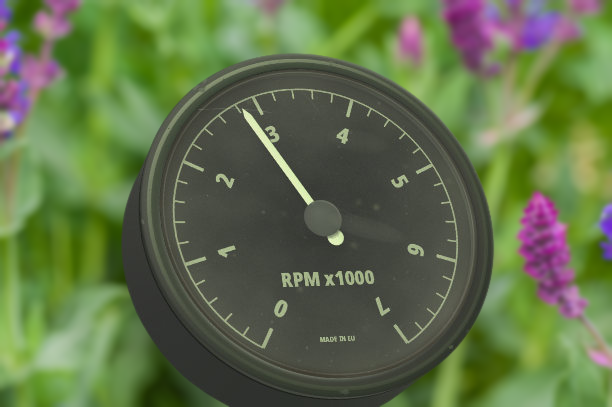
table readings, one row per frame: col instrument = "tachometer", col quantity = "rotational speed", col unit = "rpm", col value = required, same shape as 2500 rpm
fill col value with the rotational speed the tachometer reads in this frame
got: 2800 rpm
